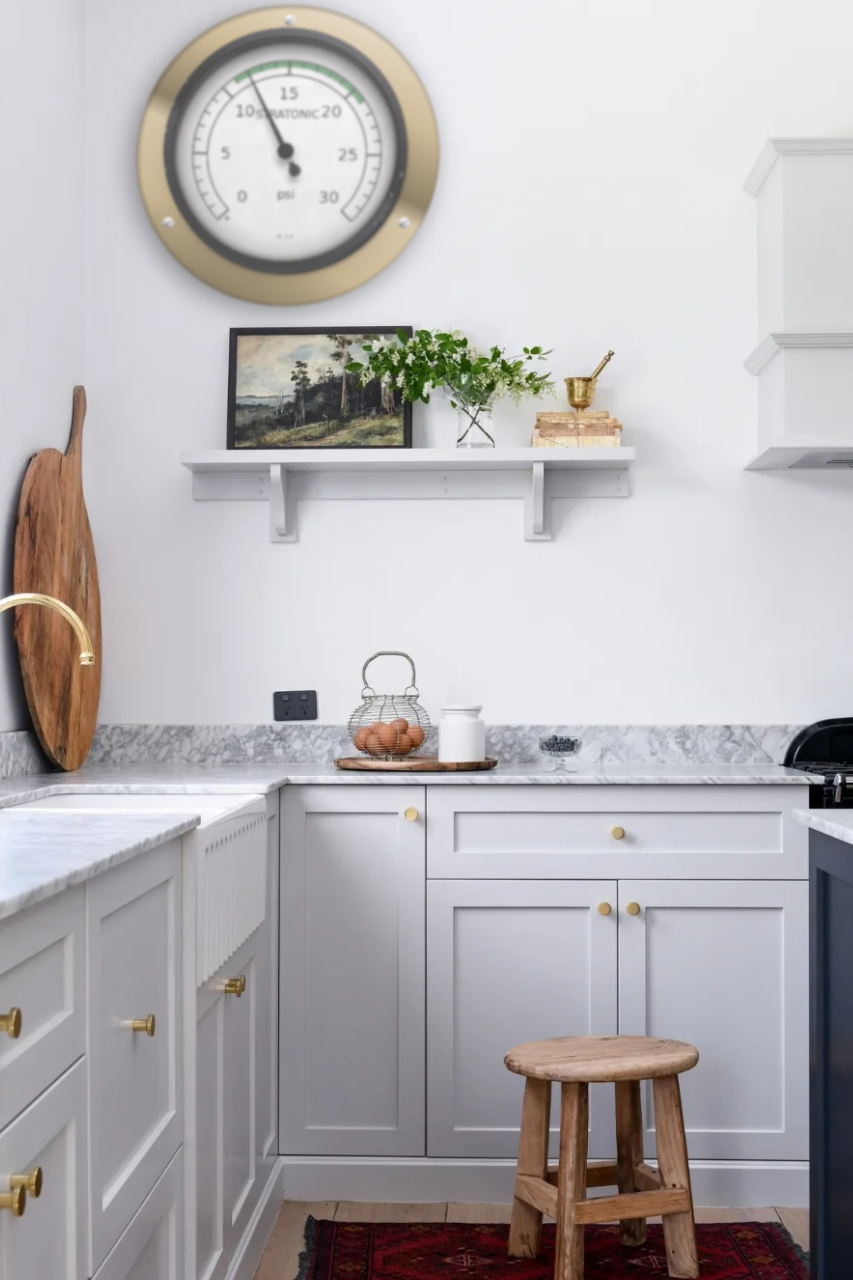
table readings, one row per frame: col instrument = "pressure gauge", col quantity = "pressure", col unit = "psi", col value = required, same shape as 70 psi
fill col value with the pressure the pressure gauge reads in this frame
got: 12 psi
